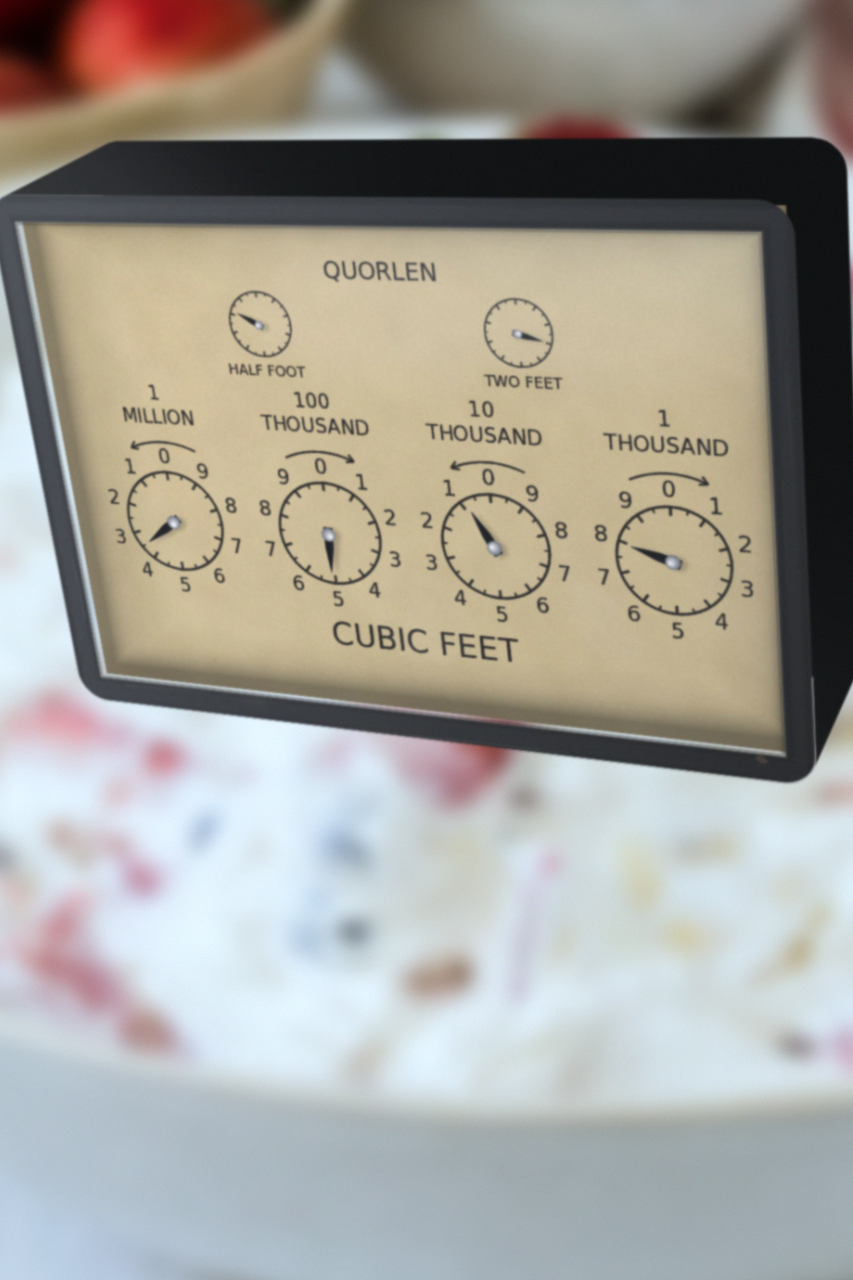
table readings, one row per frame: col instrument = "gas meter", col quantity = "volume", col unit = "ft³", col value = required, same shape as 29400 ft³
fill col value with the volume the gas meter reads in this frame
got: 350800 ft³
